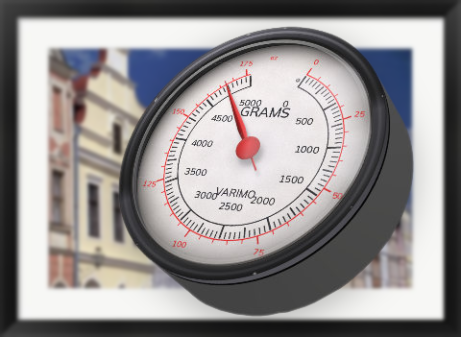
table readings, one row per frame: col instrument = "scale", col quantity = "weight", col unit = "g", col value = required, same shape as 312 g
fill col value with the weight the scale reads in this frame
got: 4750 g
